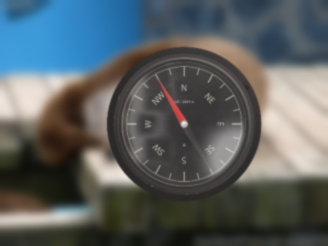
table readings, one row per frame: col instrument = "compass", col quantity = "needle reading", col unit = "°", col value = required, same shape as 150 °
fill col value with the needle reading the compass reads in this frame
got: 330 °
